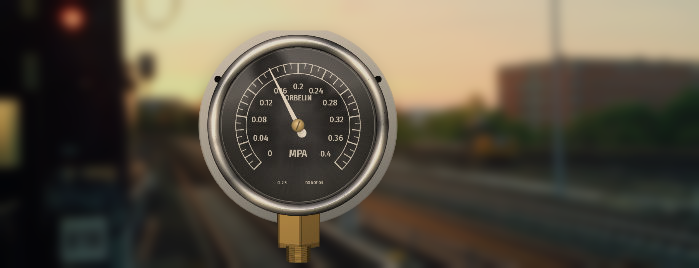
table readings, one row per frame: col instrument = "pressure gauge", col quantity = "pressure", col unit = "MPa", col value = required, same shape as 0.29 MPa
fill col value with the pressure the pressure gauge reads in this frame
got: 0.16 MPa
